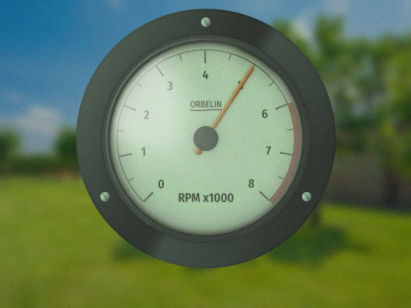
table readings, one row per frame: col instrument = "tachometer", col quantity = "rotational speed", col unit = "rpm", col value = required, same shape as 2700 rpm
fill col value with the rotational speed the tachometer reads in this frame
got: 5000 rpm
